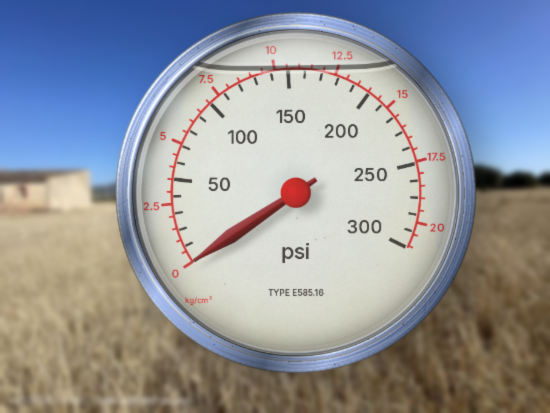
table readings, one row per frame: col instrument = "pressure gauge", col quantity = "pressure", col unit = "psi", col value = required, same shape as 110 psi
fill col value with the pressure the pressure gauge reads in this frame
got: 0 psi
